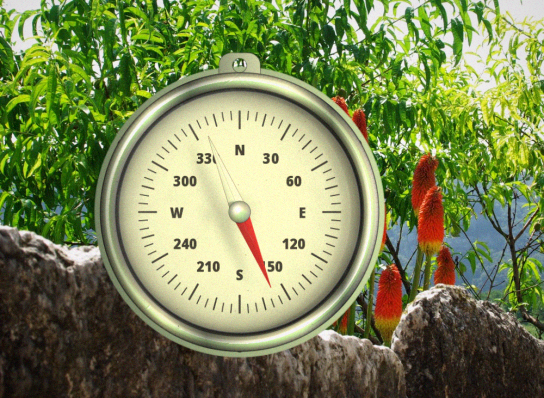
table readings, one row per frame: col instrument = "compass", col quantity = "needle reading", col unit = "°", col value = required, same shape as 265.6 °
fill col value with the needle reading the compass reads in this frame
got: 157.5 °
